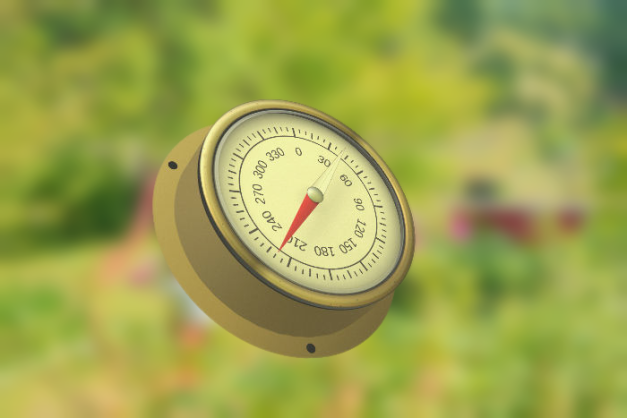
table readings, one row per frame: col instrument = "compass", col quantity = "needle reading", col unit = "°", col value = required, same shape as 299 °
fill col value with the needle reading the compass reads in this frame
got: 220 °
